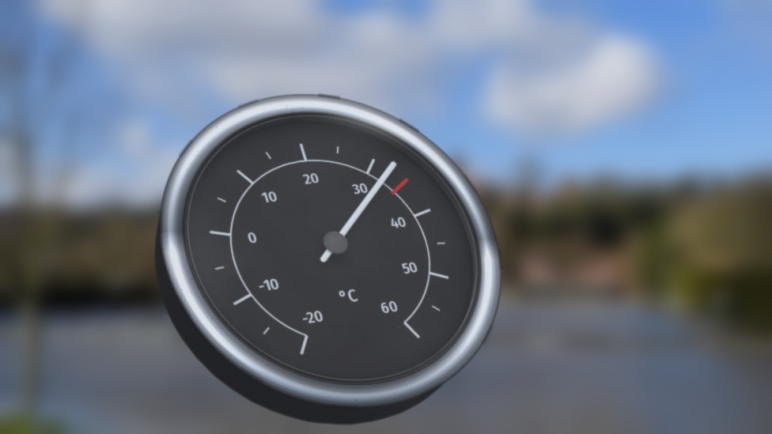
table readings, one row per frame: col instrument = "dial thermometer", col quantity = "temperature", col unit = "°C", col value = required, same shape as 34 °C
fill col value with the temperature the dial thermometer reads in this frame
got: 32.5 °C
